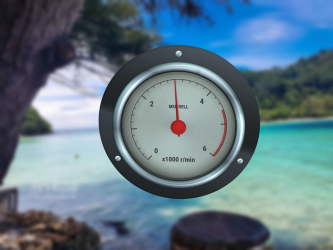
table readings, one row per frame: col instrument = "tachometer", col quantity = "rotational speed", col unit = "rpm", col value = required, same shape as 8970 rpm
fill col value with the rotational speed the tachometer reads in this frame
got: 3000 rpm
